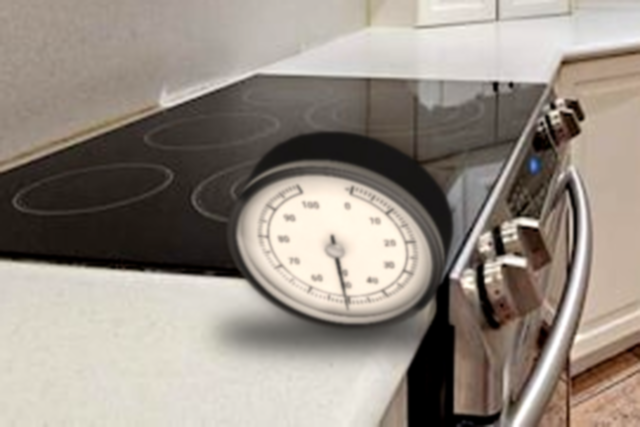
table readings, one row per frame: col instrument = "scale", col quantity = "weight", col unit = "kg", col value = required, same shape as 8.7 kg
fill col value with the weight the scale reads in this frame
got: 50 kg
